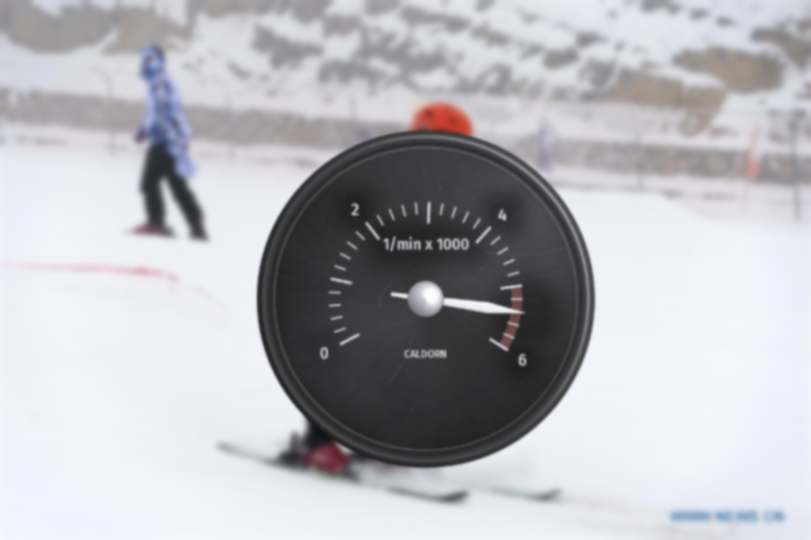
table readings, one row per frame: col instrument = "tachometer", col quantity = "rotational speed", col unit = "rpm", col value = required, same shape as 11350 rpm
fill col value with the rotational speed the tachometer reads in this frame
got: 5400 rpm
